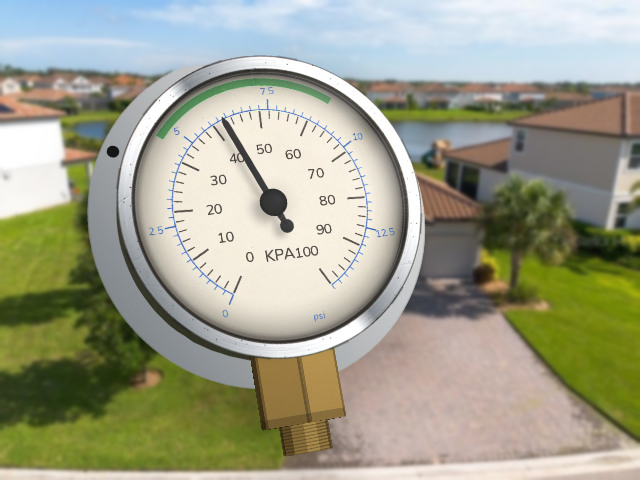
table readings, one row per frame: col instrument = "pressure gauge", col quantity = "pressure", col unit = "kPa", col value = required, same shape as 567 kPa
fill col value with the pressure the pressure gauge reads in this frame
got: 42 kPa
